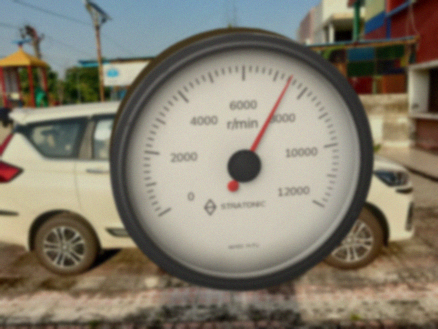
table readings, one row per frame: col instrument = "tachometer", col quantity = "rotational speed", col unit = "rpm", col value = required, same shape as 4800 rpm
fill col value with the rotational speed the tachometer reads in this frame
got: 7400 rpm
